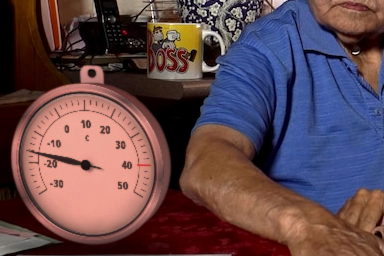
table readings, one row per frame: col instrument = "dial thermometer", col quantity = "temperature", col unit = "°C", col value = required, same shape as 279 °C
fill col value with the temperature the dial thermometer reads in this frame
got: -16 °C
